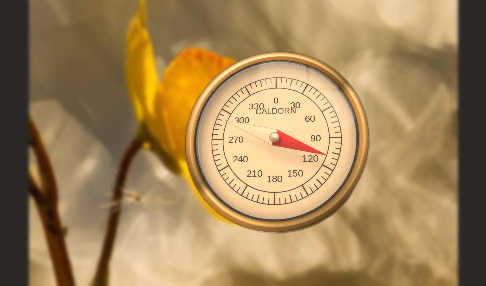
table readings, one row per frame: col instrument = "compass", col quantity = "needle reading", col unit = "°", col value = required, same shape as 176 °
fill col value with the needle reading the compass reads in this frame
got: 110 °
